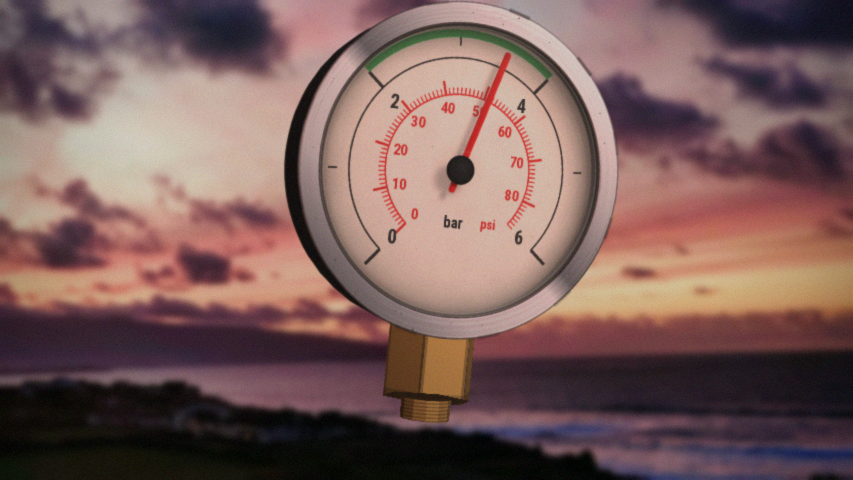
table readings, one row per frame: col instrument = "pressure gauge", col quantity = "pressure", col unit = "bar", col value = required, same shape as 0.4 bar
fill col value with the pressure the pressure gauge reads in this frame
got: 3.5 bar
